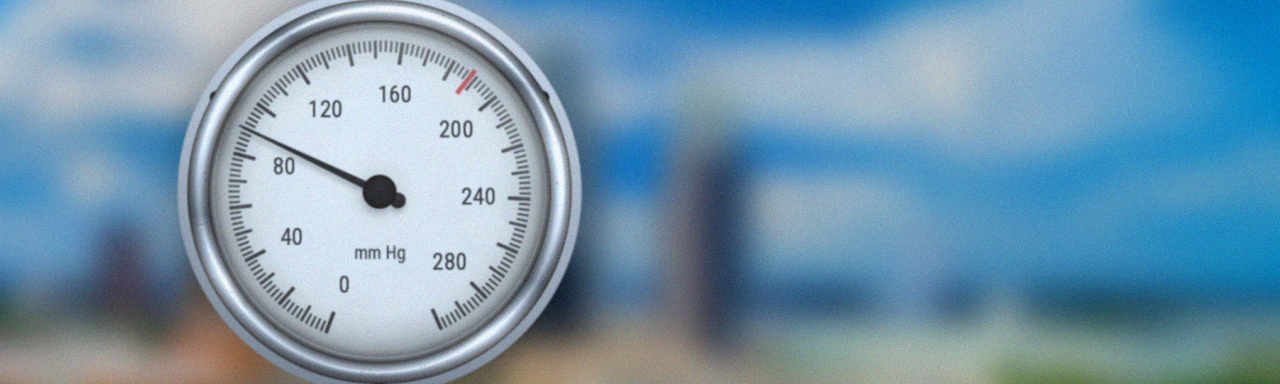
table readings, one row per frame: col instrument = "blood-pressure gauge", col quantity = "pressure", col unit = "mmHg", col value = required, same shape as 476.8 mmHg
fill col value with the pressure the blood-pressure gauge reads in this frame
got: 90 mmHg
